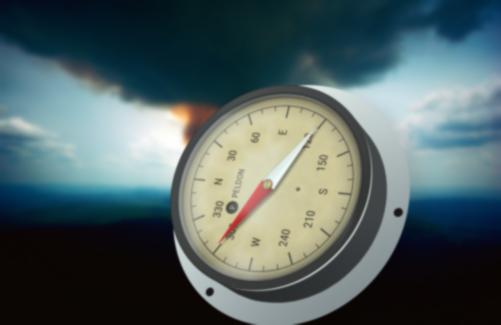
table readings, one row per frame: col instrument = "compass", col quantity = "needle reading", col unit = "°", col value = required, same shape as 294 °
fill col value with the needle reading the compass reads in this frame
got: 300 °
